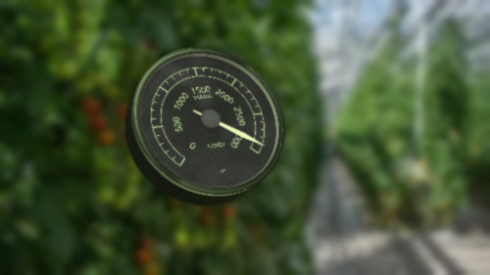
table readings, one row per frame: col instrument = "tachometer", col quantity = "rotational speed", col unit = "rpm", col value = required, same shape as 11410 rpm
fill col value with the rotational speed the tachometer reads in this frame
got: 2900 rpm
